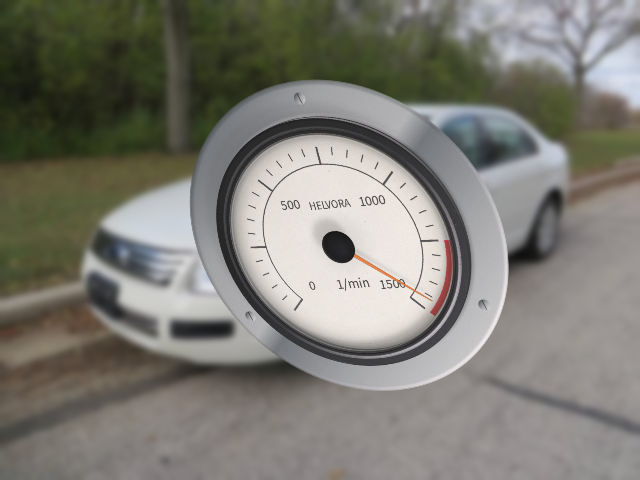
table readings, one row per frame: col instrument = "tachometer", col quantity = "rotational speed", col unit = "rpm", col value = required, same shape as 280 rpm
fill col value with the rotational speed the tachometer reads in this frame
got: 1450 rpm
